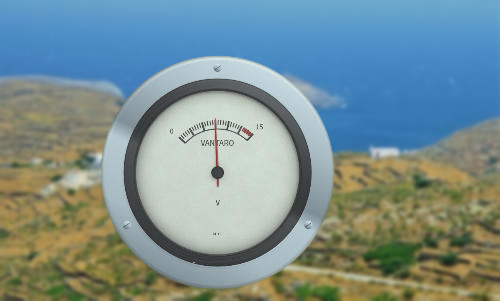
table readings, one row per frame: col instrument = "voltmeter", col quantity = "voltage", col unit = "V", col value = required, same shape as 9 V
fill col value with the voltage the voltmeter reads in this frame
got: 7.5 V
